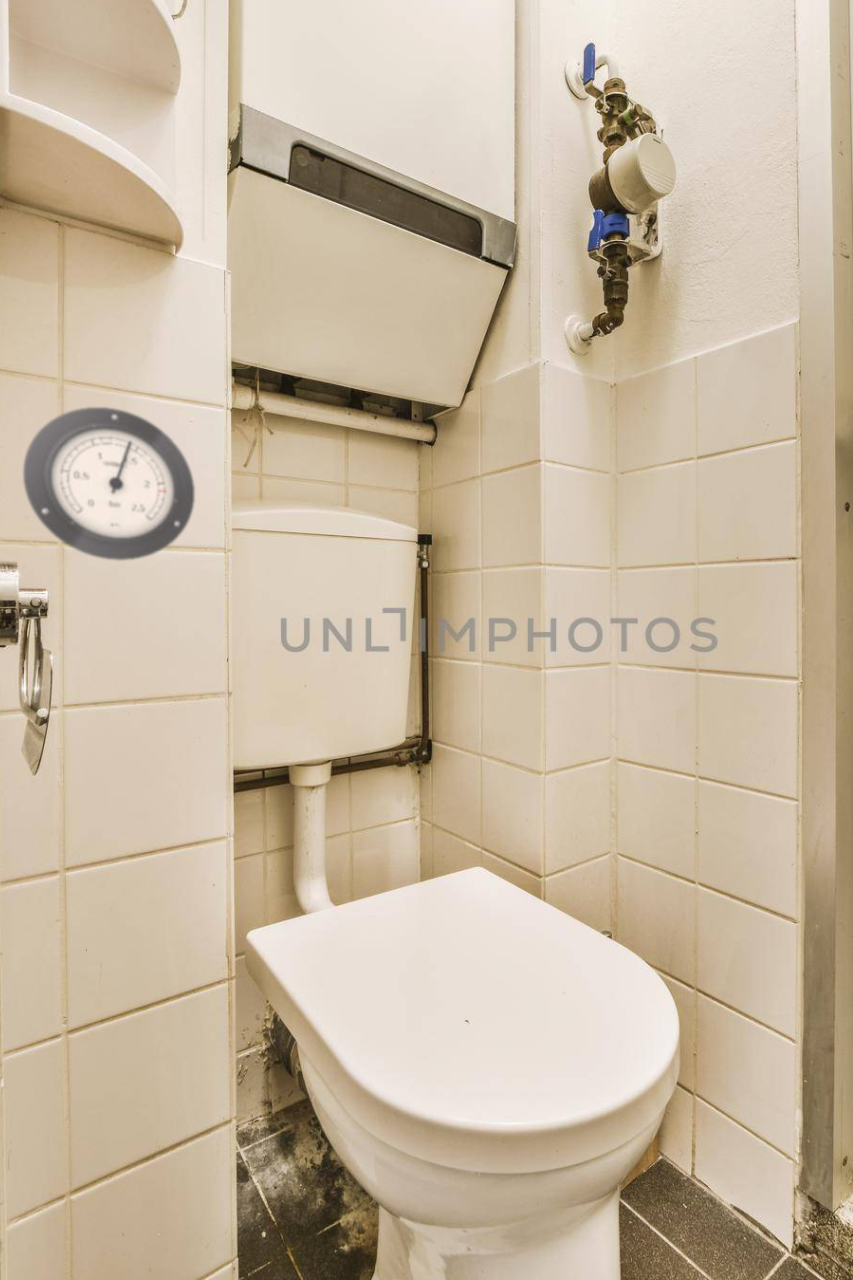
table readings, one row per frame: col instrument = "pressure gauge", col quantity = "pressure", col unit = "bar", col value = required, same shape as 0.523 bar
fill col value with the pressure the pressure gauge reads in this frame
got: 1.4 bar
